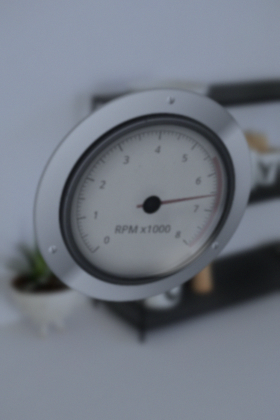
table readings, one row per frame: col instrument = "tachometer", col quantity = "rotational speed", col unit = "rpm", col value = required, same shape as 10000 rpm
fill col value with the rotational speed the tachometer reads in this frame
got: 6500 rpm
